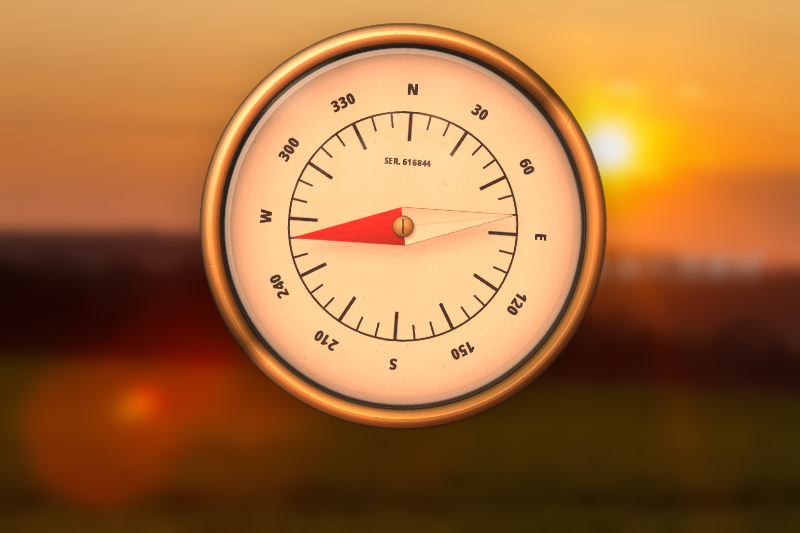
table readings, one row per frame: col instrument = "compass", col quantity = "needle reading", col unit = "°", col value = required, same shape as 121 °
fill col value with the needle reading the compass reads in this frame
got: 260 °
